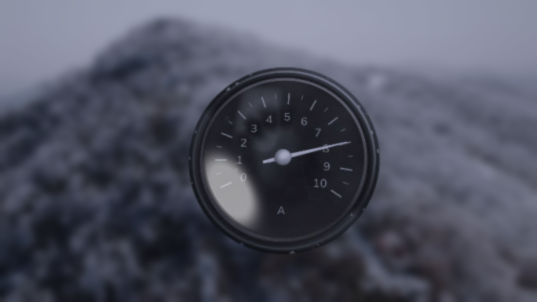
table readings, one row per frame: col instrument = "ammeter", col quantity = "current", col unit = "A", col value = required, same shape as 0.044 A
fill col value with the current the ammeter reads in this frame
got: 8 A
